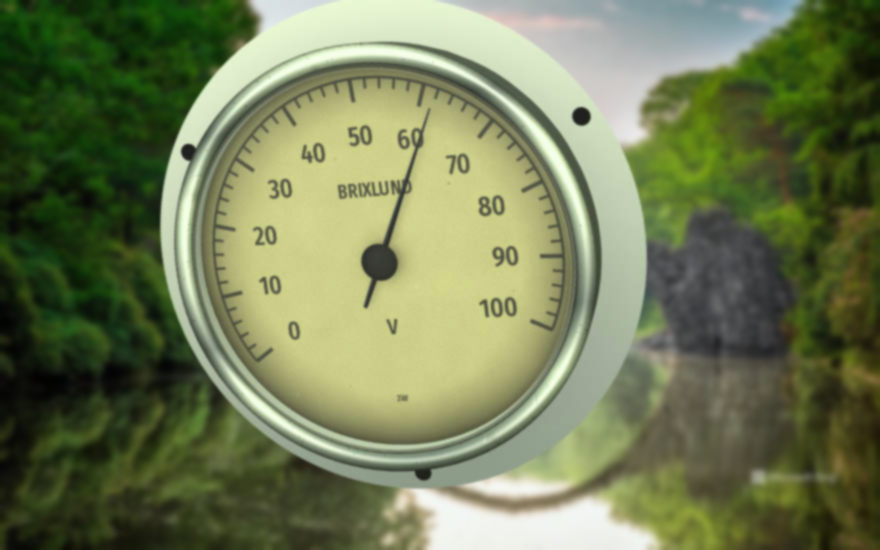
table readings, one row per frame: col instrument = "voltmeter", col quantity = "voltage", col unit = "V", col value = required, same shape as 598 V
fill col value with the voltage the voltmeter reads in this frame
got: 62 V
